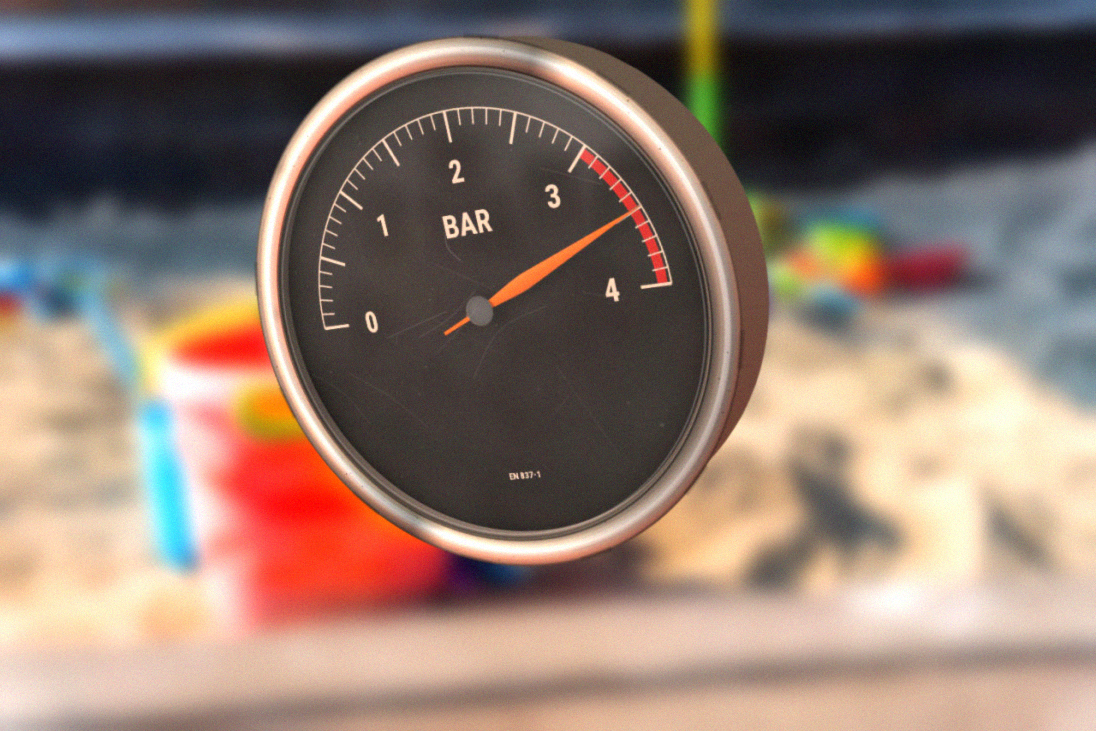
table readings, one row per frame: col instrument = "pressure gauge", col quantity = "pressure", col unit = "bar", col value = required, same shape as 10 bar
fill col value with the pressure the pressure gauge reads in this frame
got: 3.5 bar
